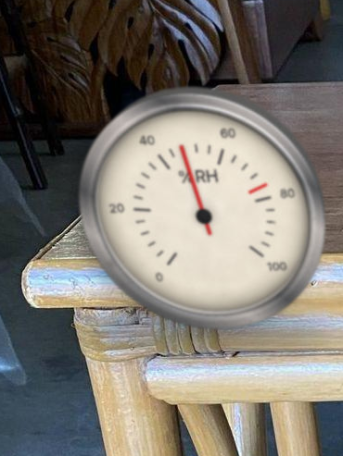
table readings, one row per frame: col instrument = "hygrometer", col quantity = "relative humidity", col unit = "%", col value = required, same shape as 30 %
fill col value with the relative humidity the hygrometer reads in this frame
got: 48 %
